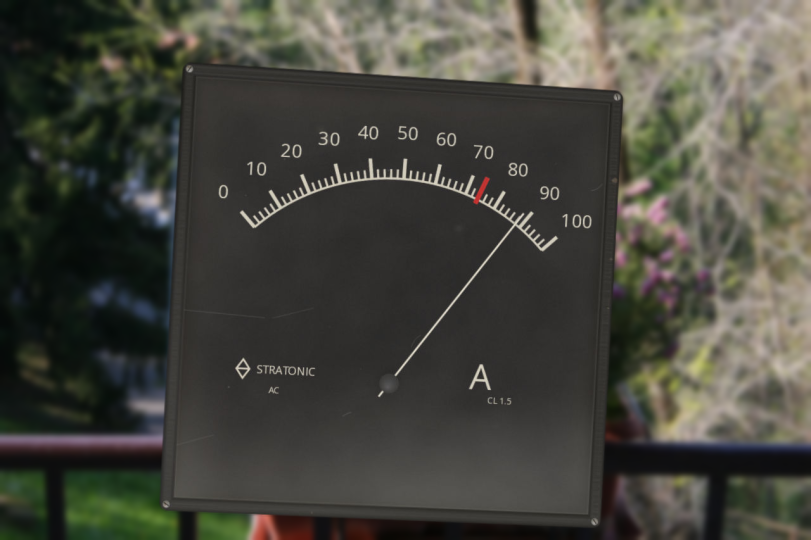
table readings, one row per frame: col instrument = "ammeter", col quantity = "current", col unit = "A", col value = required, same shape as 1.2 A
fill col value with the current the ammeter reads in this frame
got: 88 A
